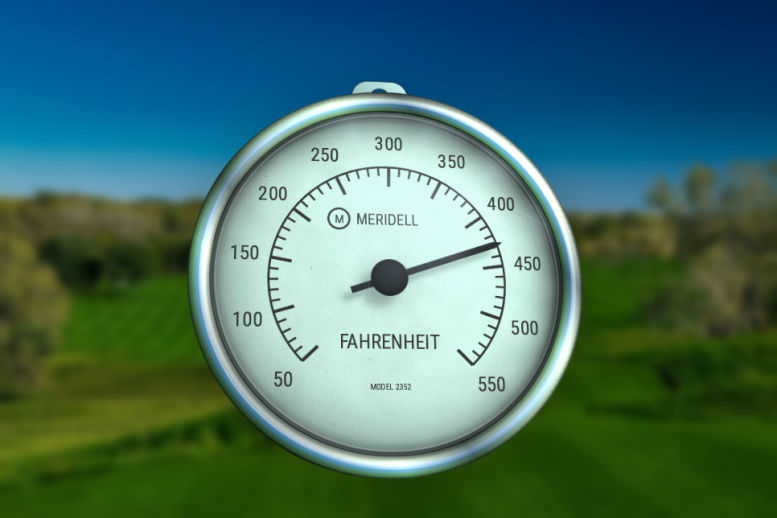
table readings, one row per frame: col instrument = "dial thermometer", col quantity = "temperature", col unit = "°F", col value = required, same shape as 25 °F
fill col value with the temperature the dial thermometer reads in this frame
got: 430 °F
